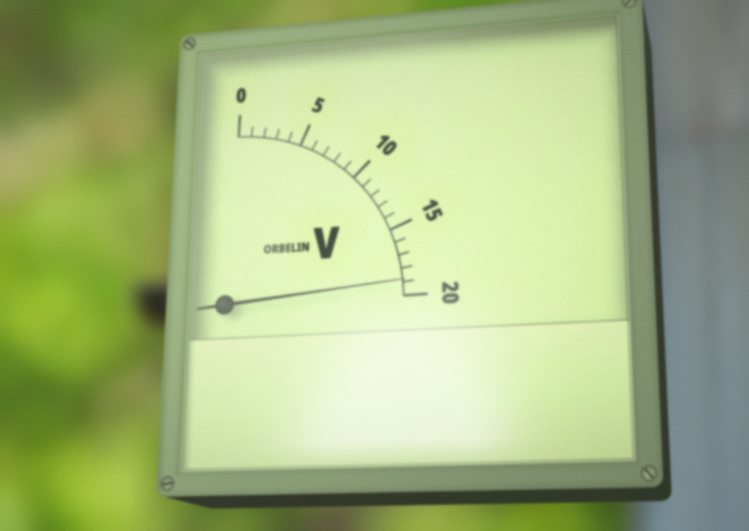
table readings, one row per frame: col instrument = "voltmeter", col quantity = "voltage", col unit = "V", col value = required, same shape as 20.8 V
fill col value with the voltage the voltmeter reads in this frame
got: 19 V
